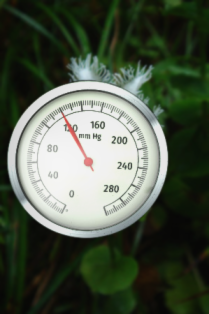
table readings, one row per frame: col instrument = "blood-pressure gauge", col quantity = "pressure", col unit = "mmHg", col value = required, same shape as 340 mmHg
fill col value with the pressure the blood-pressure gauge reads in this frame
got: 120 mmHg
